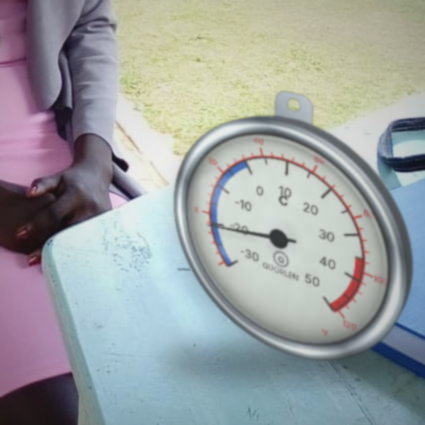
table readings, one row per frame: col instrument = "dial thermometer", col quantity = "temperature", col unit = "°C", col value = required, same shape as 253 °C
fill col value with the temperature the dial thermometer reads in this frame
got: -20 °C
